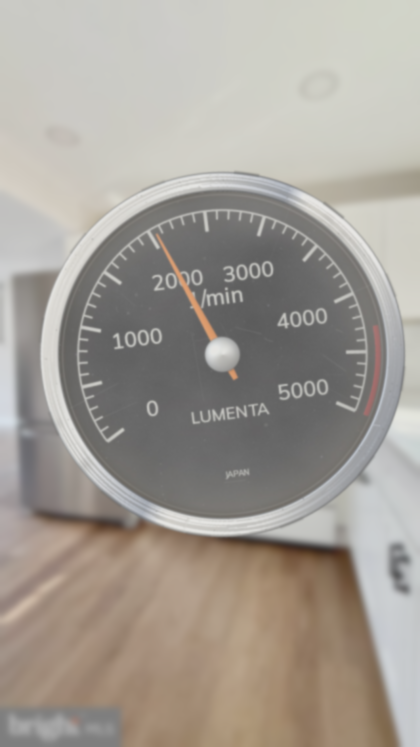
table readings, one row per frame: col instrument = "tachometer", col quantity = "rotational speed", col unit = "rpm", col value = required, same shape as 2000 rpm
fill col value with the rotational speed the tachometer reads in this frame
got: 2050 rpm
